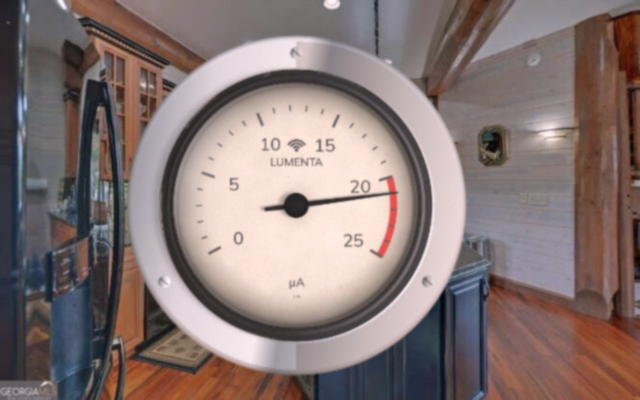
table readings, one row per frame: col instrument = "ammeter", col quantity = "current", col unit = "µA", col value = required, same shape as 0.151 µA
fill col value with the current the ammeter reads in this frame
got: 21 µA
